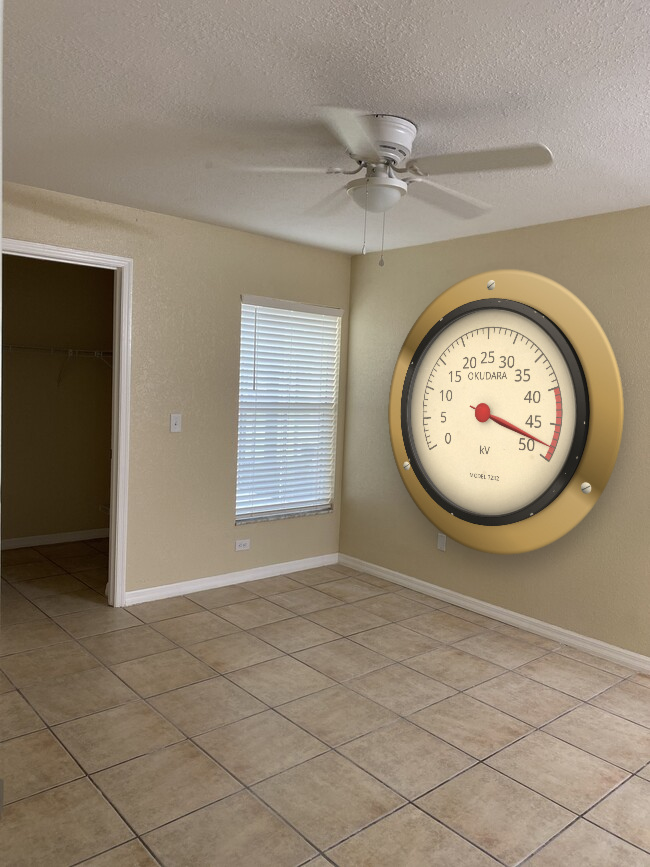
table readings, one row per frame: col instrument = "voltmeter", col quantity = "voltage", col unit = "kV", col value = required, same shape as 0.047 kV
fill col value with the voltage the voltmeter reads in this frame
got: 48 kV
